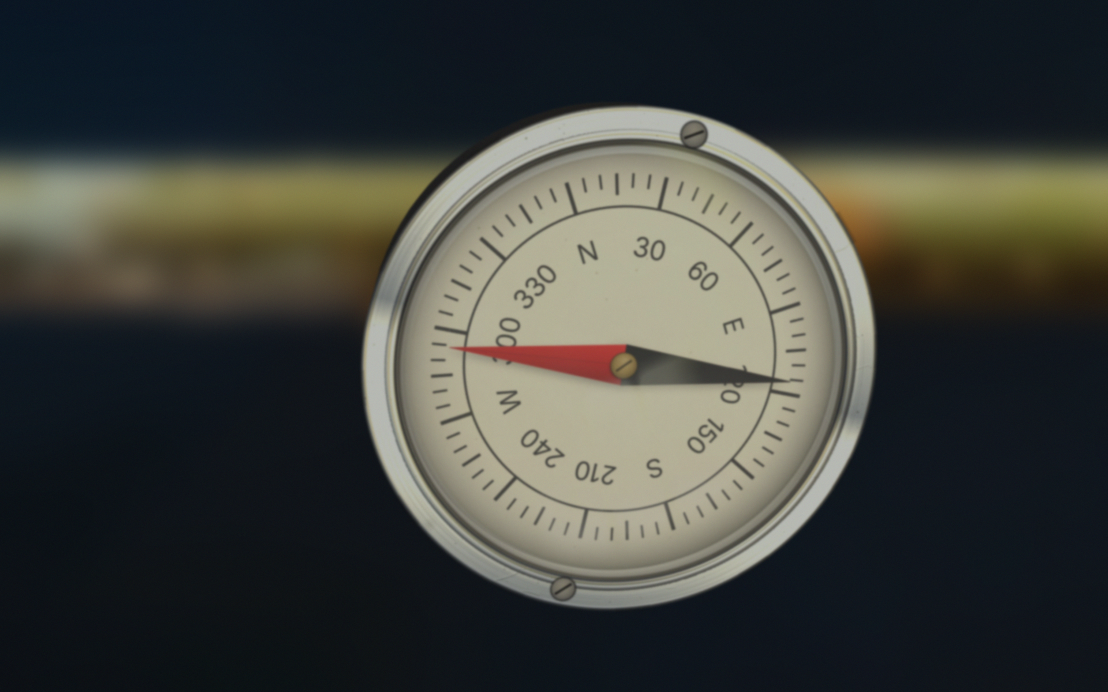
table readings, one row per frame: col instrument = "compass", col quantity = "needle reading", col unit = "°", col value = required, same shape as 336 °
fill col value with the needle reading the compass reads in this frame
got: 295 °
